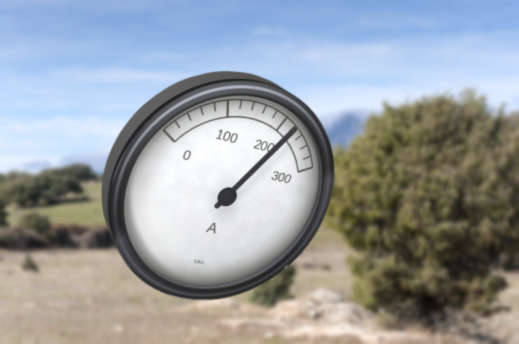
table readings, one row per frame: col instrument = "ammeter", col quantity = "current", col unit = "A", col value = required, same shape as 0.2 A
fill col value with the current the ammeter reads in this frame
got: 220 A
